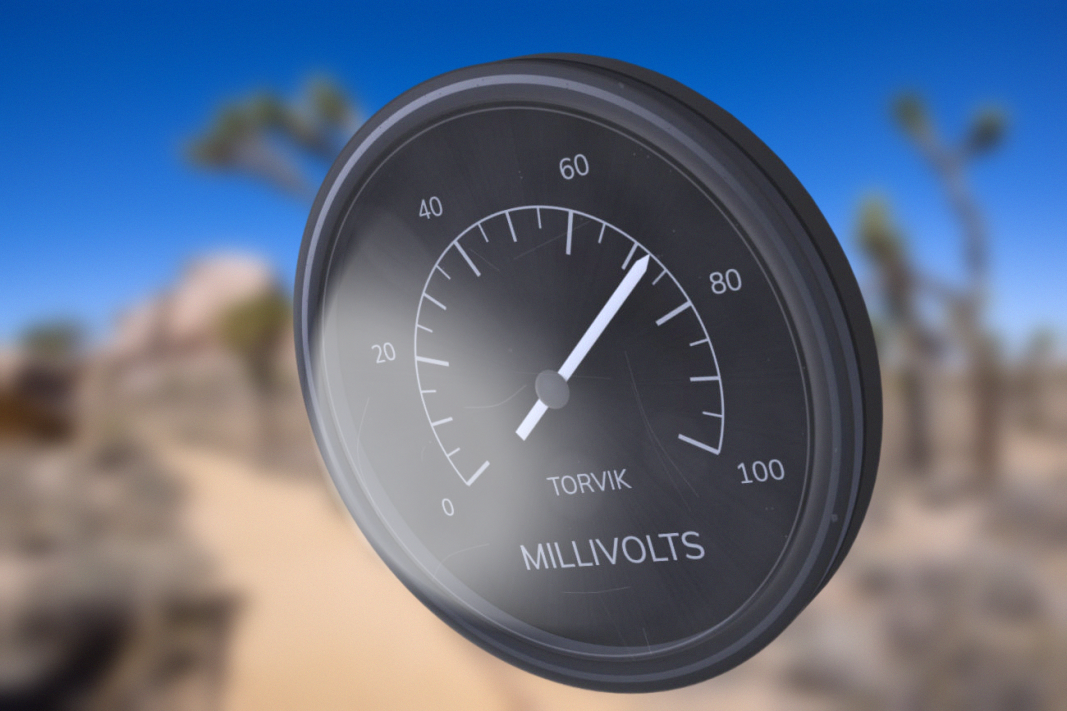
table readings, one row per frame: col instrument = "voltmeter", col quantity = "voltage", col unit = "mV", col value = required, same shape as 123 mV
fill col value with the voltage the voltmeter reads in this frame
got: 72.5 mV
